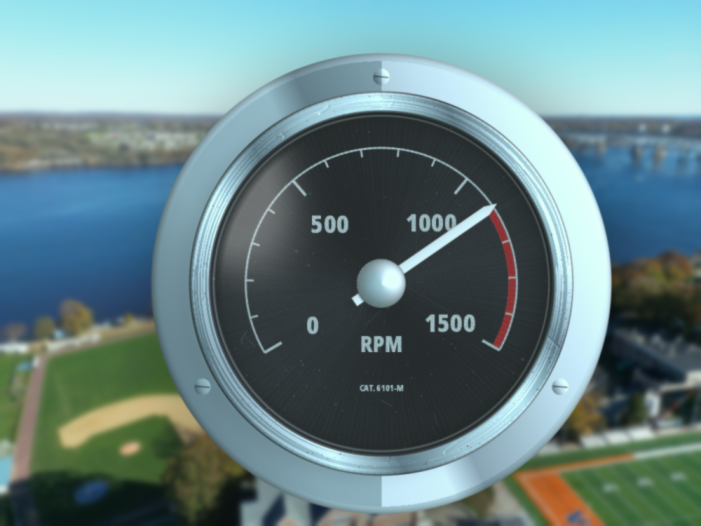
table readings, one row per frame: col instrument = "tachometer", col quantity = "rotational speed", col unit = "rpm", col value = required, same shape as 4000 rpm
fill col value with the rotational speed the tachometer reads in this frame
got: 1100 rpm
